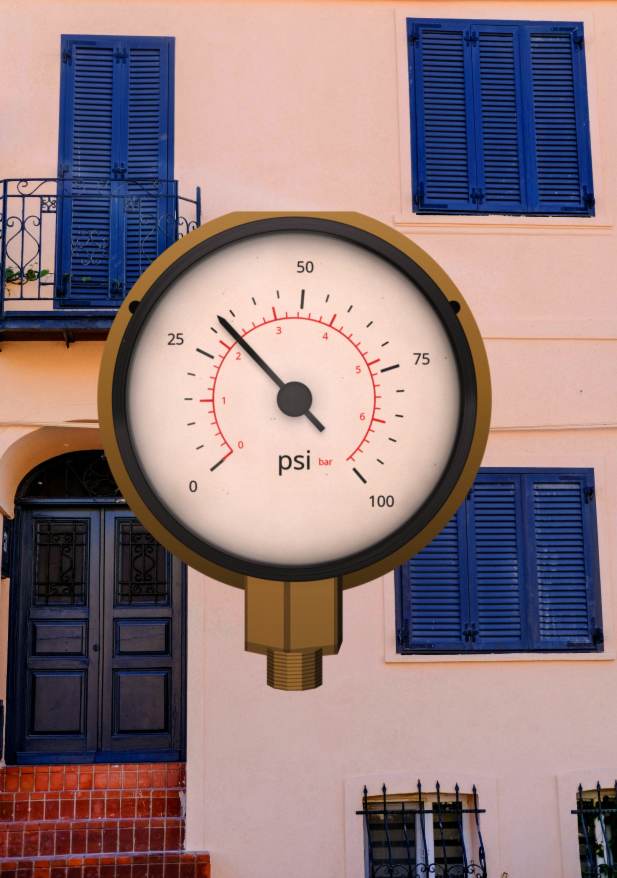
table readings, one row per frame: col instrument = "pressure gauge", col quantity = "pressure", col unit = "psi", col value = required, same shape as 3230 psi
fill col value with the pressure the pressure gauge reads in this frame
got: 32.5 psi
